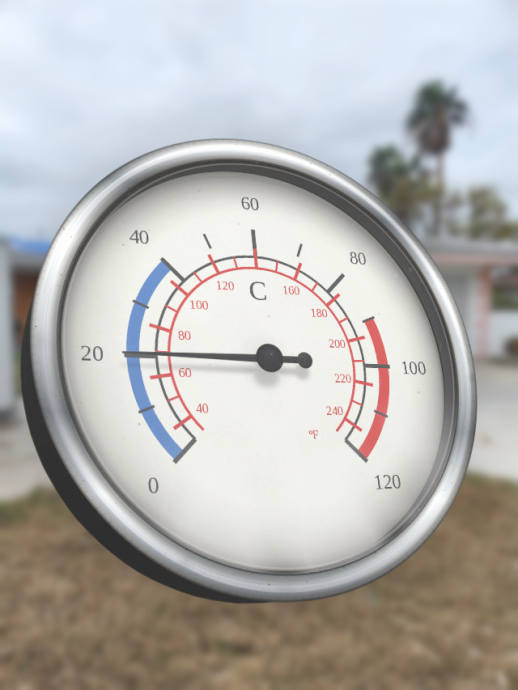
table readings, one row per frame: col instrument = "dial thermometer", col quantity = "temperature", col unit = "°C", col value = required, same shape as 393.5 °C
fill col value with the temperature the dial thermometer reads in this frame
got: 20 °C
